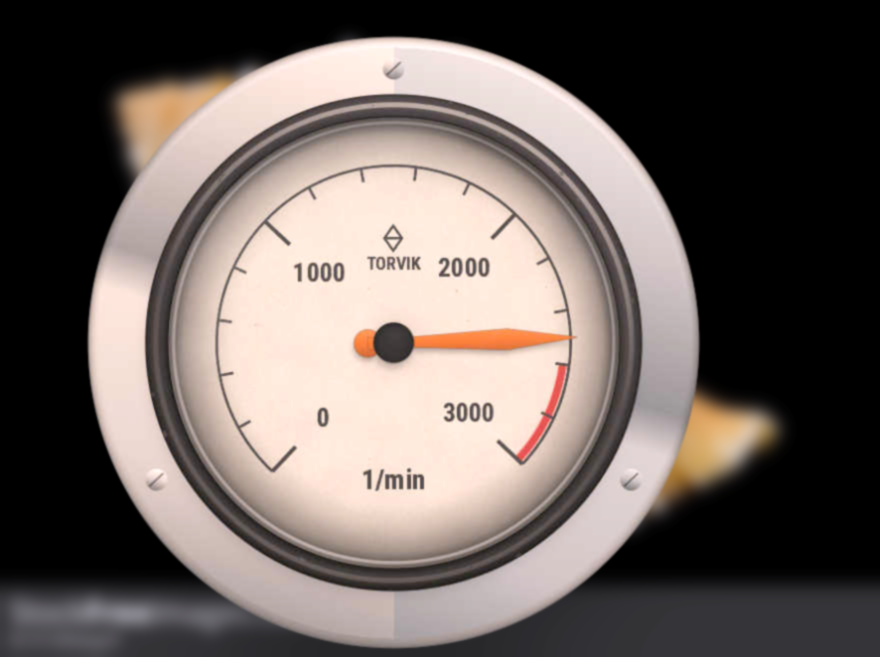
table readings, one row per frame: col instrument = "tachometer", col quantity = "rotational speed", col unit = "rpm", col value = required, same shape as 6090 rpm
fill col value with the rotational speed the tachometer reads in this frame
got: 2500 rpm
